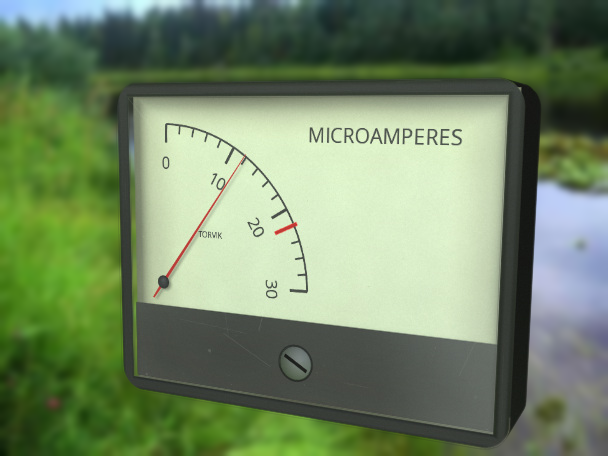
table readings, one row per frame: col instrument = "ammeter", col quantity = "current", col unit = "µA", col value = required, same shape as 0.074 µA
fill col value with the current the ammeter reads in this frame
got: 12 µA
